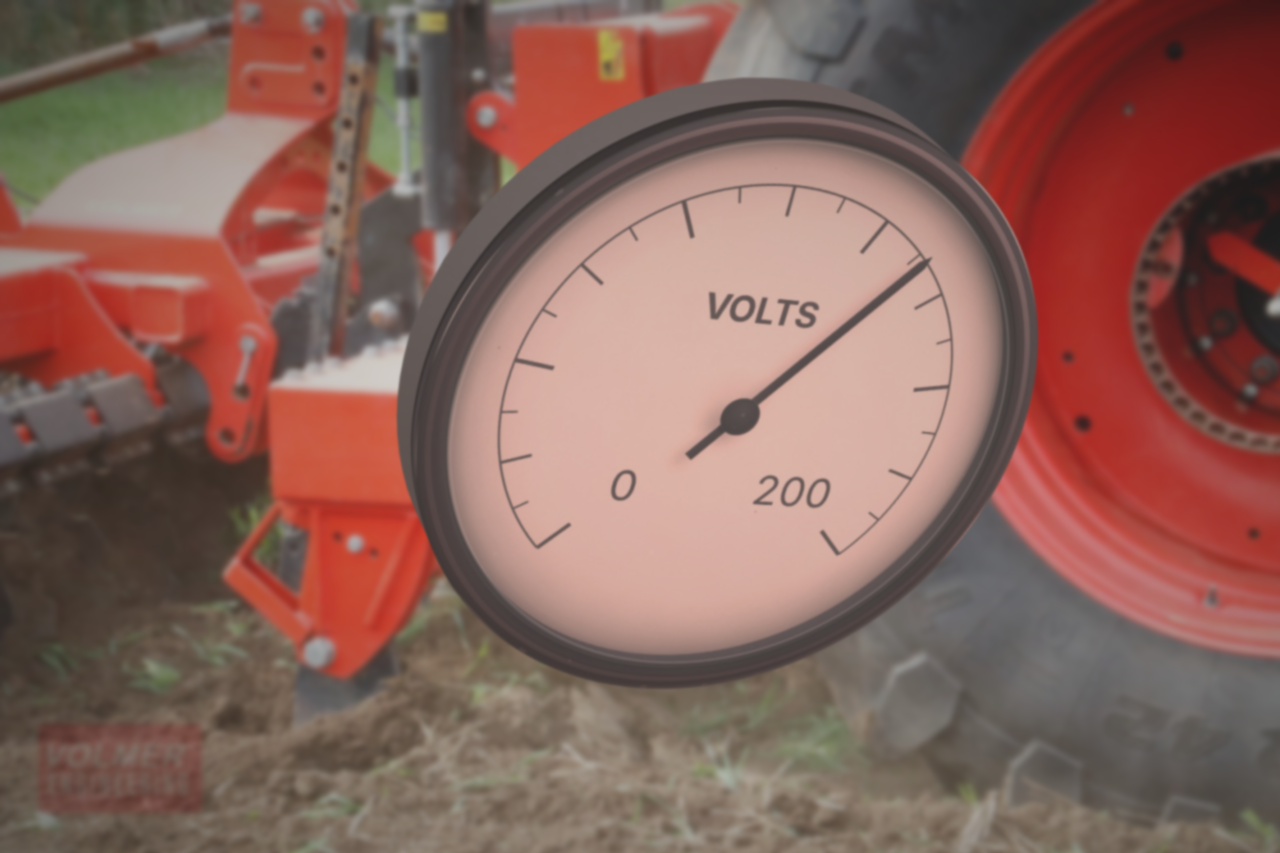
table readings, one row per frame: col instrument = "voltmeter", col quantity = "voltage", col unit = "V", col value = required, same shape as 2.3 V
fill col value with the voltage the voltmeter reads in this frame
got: 130 V
